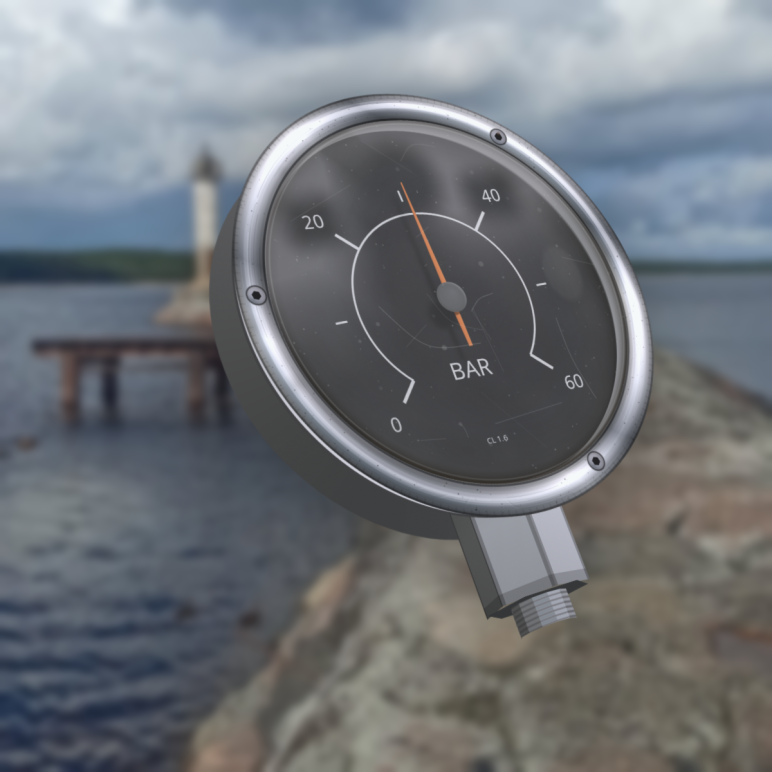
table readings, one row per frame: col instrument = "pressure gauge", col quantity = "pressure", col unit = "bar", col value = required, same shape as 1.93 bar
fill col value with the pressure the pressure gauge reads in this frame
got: 30 bar
